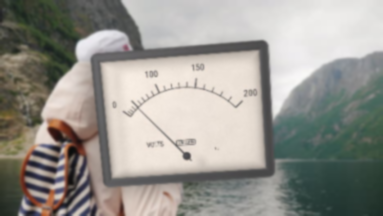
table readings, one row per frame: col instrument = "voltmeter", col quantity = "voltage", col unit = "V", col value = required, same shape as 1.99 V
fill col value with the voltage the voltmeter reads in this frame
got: 50 V
